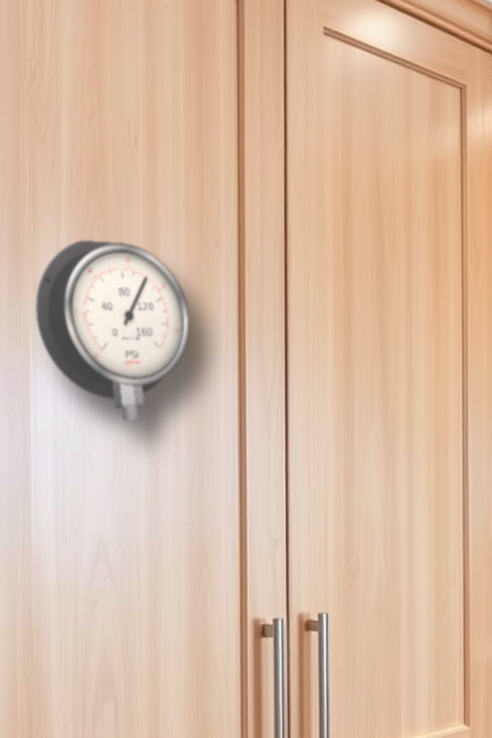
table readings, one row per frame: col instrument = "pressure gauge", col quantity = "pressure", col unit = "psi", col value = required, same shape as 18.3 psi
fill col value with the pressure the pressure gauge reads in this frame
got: 100 psi
